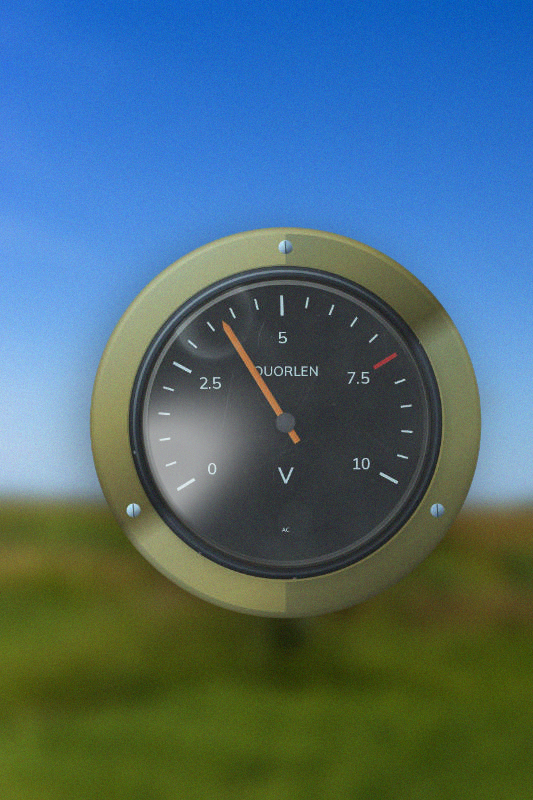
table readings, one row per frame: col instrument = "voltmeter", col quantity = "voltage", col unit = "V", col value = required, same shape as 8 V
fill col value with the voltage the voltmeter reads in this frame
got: 3.75 V
